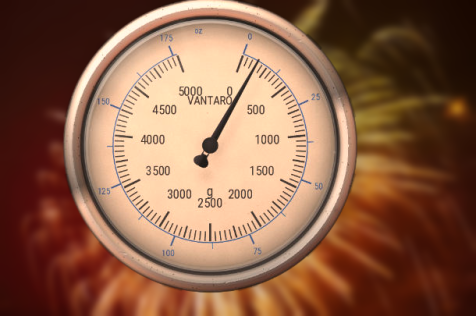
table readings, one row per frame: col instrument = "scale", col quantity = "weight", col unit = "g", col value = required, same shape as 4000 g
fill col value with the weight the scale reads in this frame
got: 150 g
